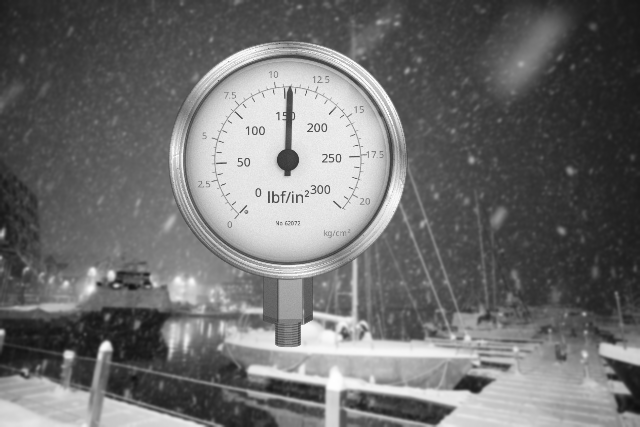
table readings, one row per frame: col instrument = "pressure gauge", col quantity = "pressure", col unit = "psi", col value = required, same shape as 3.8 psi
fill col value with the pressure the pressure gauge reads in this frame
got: 155 psi
